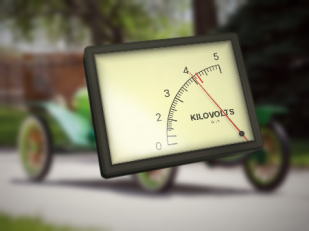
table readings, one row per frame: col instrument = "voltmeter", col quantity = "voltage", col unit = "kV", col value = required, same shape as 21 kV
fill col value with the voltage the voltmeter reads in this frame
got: 4 kV
